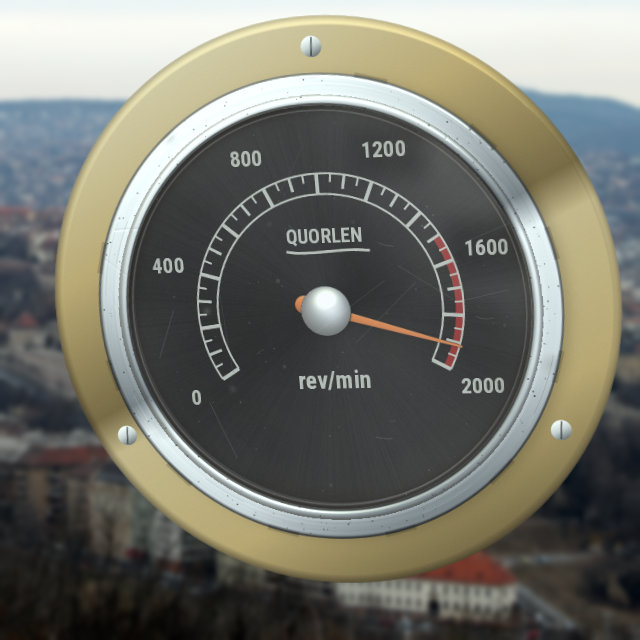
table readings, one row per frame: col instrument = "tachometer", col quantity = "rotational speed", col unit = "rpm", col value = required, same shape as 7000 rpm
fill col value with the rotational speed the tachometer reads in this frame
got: 1900 rpm
